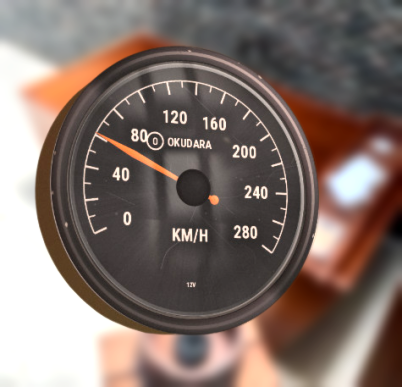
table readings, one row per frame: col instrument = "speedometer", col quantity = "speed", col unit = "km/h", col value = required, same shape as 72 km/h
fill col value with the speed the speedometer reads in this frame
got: 60 km/h
